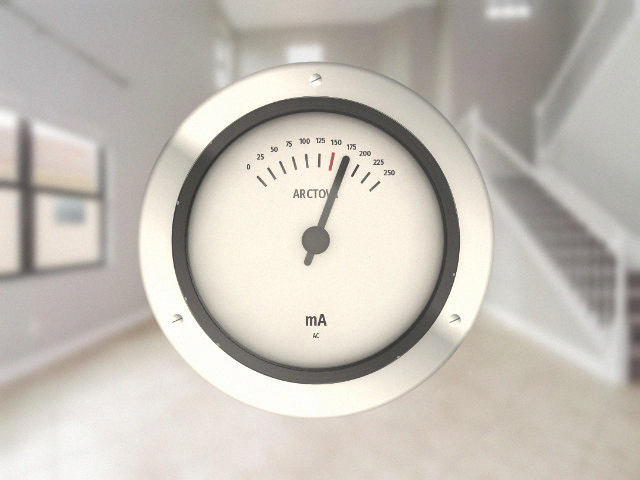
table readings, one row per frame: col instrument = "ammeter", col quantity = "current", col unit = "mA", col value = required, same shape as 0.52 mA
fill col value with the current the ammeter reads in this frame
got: 175 mA
